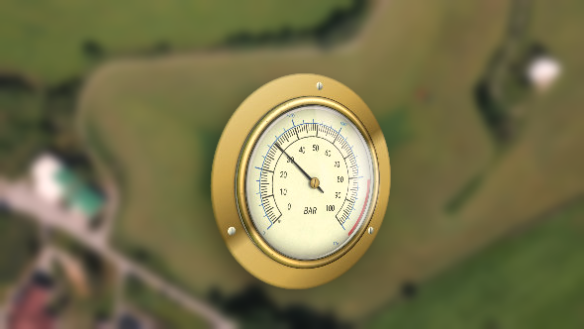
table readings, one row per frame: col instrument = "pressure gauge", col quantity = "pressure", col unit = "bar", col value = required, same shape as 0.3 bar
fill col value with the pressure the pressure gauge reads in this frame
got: 30 bar
